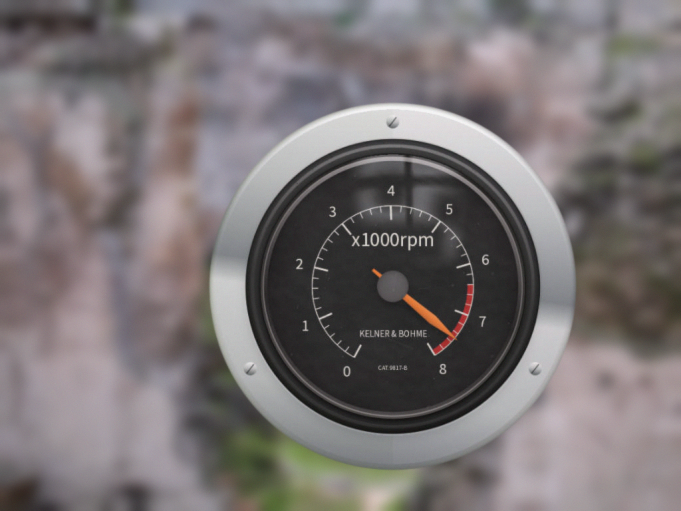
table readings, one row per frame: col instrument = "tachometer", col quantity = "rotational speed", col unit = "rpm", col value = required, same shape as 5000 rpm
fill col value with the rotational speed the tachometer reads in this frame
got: 7500 rpm
